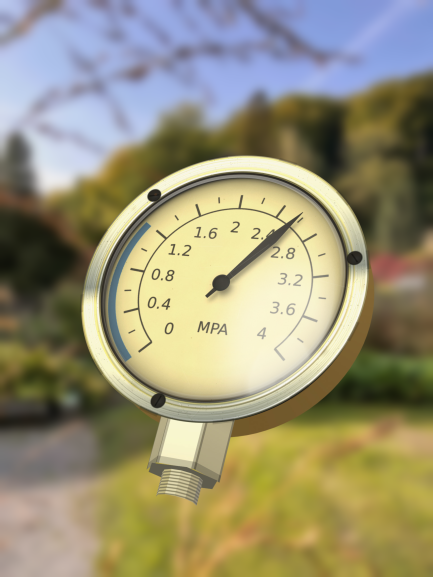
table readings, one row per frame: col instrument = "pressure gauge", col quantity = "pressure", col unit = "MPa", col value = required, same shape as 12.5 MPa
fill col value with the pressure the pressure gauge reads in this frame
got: 2.6 MPa
